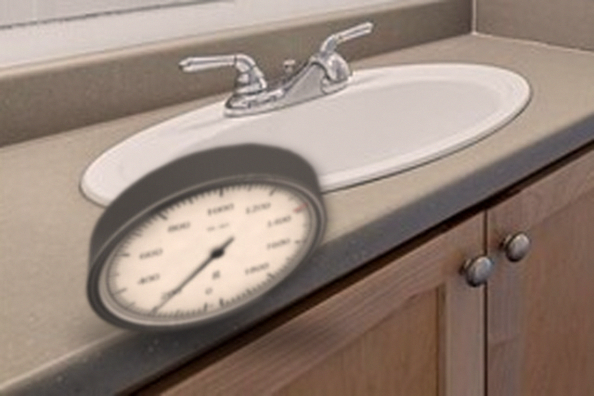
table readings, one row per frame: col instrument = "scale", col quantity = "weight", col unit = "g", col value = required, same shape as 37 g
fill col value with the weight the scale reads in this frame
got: 200 g
